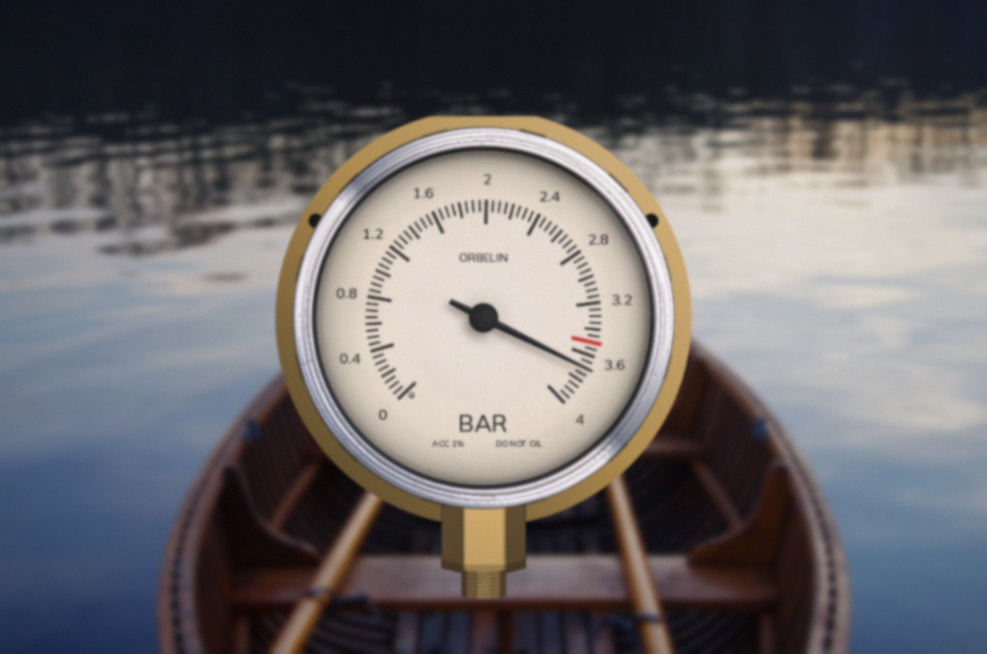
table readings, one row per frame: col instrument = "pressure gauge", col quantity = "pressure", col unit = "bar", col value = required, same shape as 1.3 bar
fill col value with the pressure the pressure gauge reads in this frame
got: 3.7 bar
